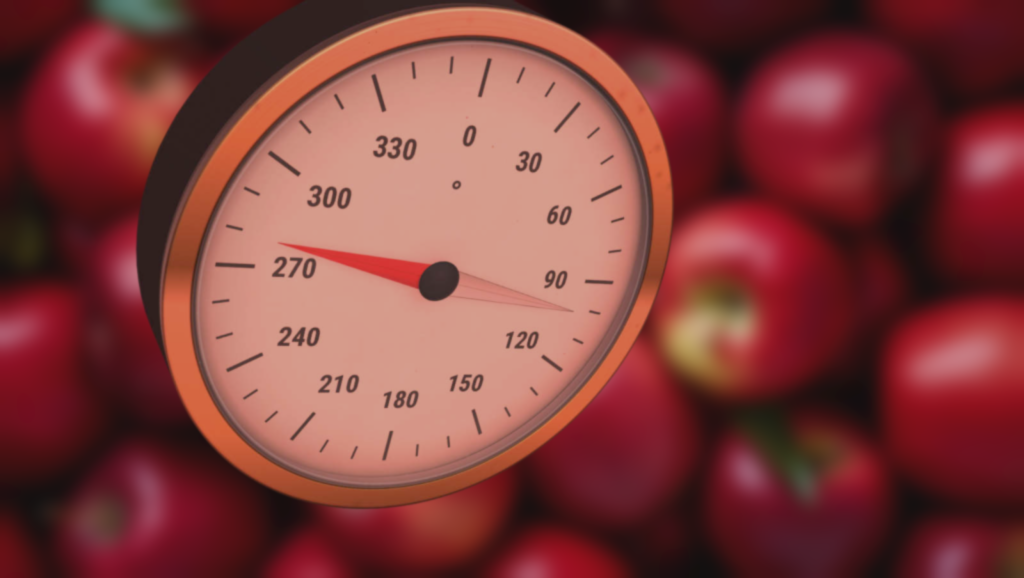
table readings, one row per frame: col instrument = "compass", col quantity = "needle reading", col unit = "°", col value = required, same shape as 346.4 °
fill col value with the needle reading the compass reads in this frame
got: 280 °
